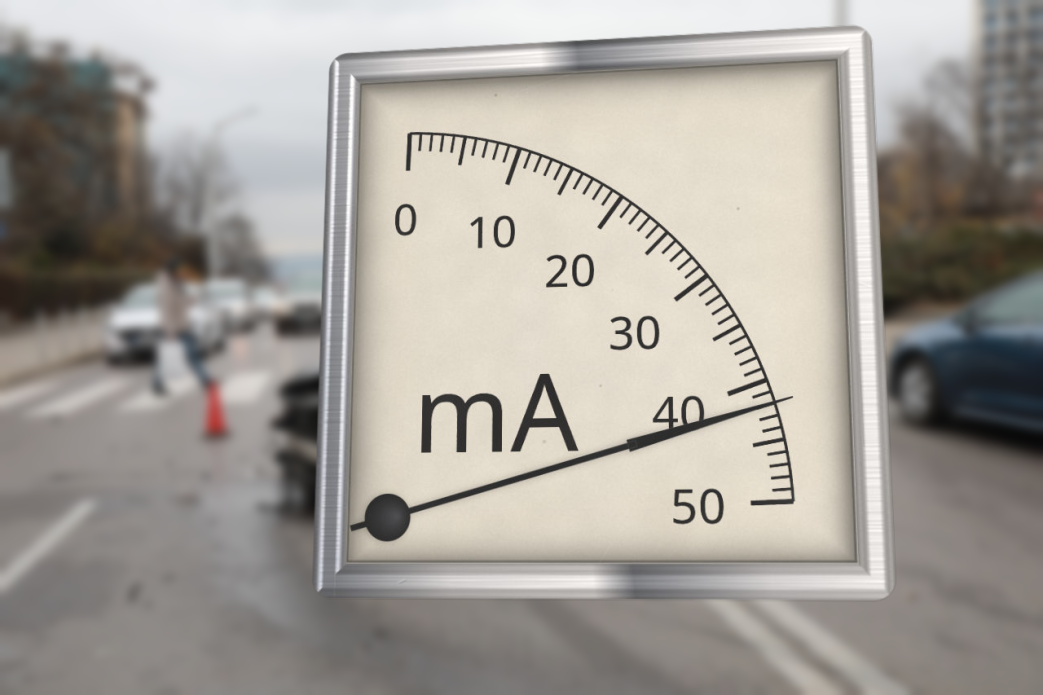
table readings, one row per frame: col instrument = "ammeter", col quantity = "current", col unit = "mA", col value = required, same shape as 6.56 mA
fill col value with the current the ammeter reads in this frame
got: 42 mA
